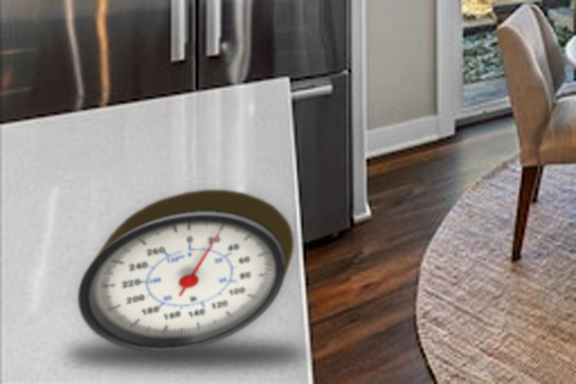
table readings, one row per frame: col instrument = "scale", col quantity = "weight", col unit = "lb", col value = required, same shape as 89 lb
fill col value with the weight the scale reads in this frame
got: 20 lb
